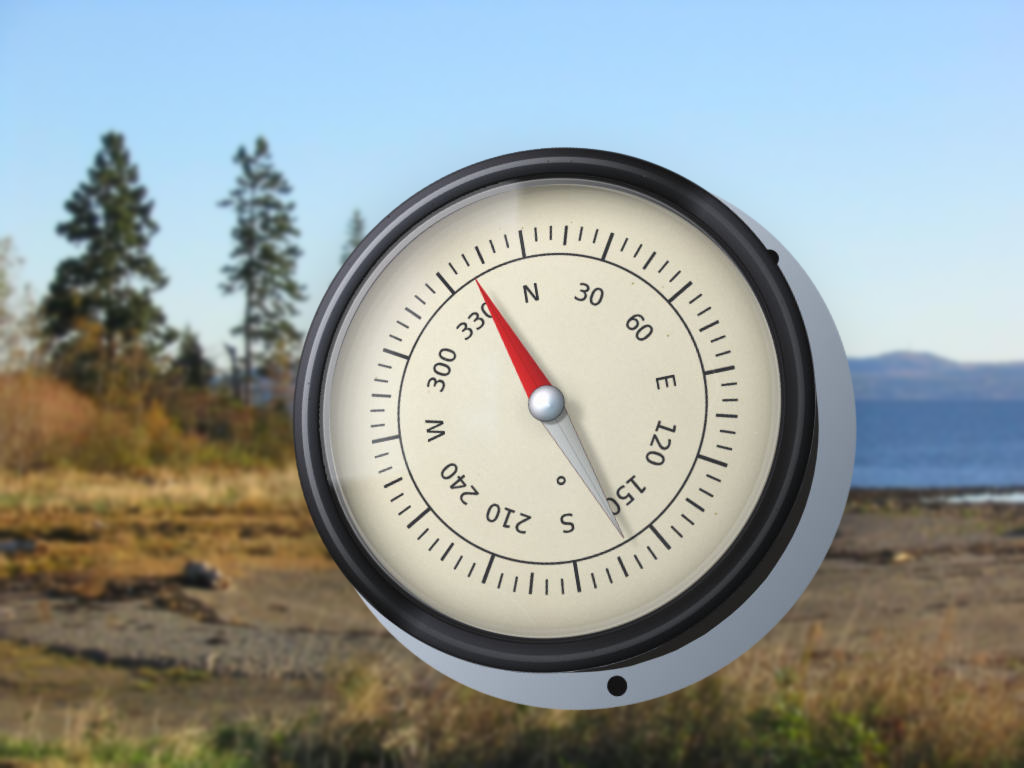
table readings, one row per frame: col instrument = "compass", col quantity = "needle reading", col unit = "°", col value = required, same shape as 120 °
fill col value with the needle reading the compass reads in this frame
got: 340 °
